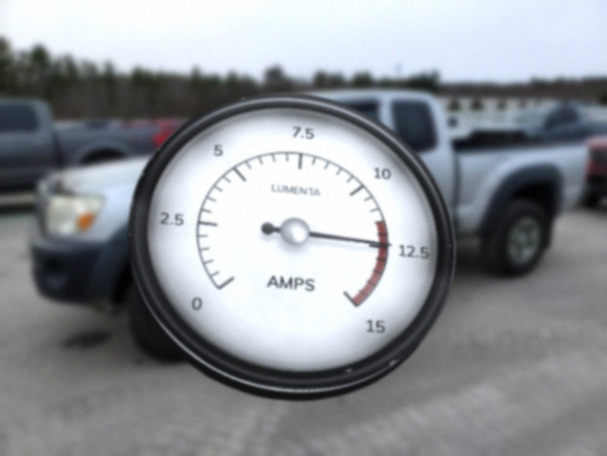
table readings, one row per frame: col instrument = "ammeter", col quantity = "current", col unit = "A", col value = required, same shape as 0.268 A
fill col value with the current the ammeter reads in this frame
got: 12.5 A
